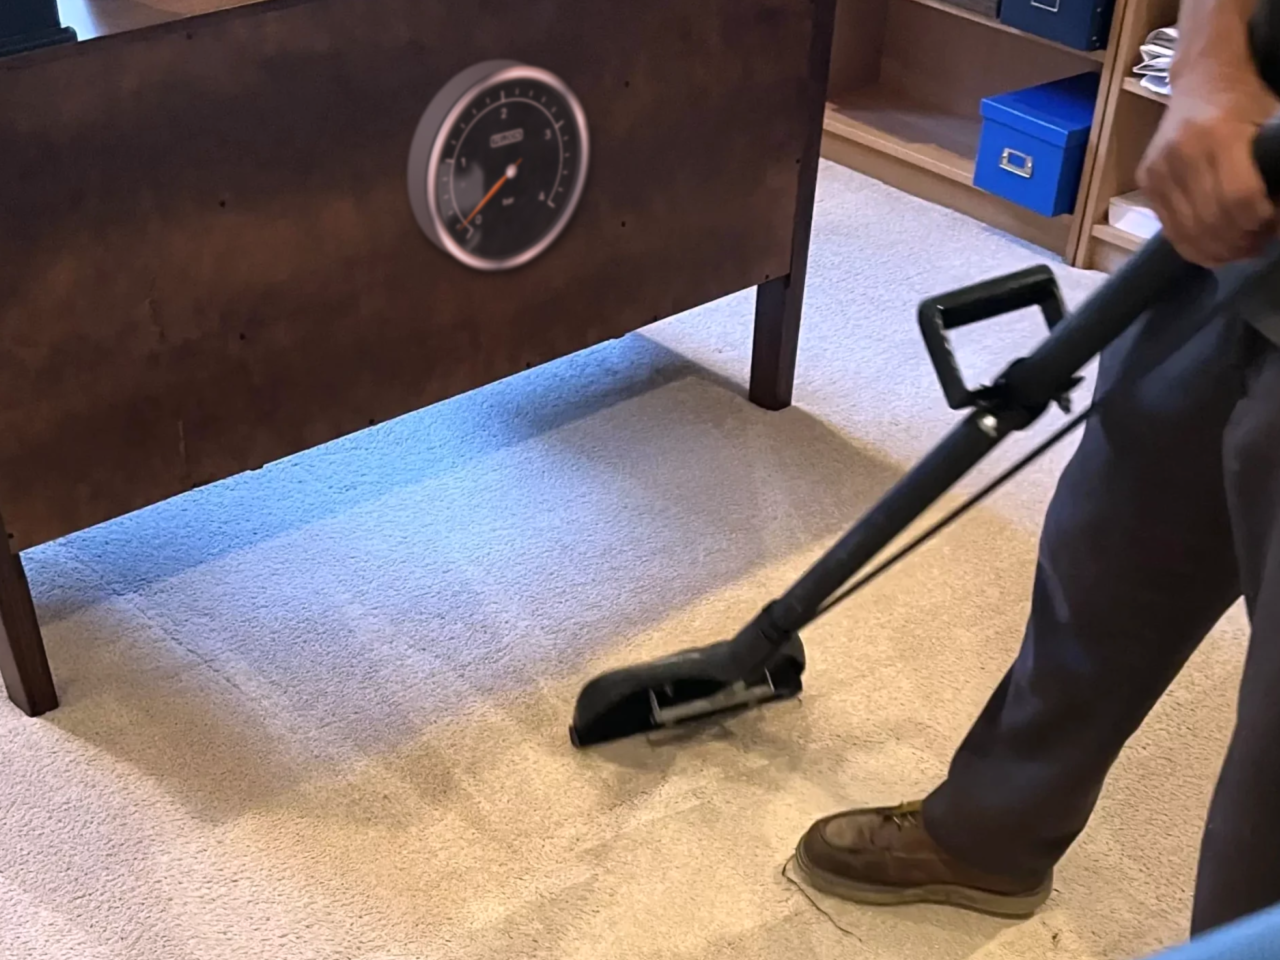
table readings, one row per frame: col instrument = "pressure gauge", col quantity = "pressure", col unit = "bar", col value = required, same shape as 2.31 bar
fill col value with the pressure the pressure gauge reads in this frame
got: 0.2 bar
